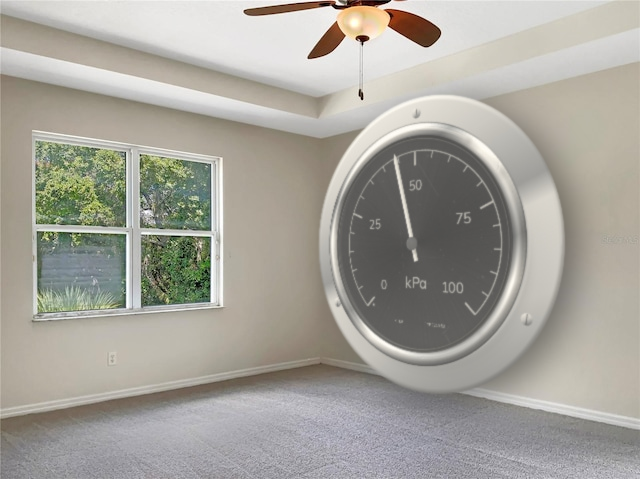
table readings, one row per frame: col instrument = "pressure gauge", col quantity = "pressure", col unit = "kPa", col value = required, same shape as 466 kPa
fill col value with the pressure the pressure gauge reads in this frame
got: 45 kPa
